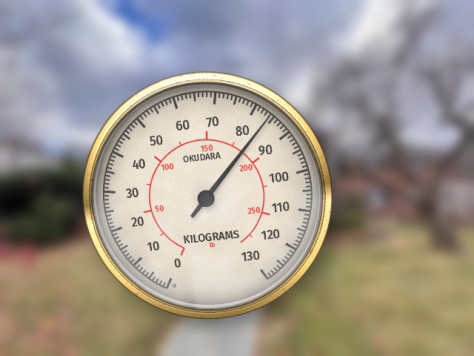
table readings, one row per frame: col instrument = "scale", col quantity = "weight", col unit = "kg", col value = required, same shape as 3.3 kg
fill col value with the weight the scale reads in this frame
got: 84 kg
